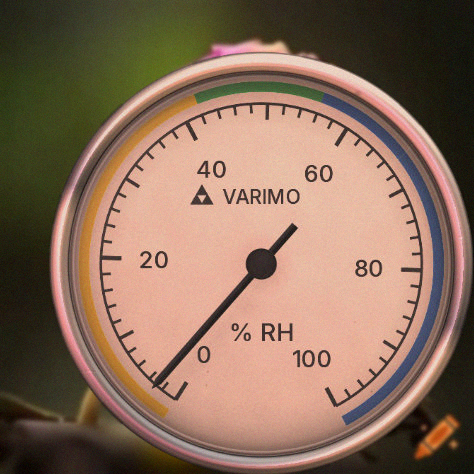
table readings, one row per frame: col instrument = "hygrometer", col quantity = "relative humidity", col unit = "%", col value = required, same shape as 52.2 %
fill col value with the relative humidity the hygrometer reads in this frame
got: 3 %
